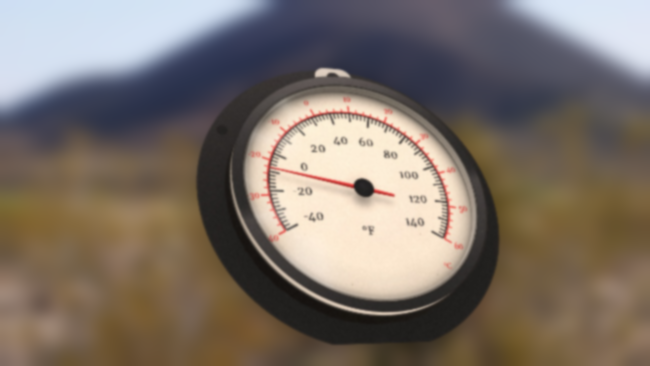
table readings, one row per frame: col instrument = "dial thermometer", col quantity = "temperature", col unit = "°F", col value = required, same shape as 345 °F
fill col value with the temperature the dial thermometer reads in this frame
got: -10 °F
